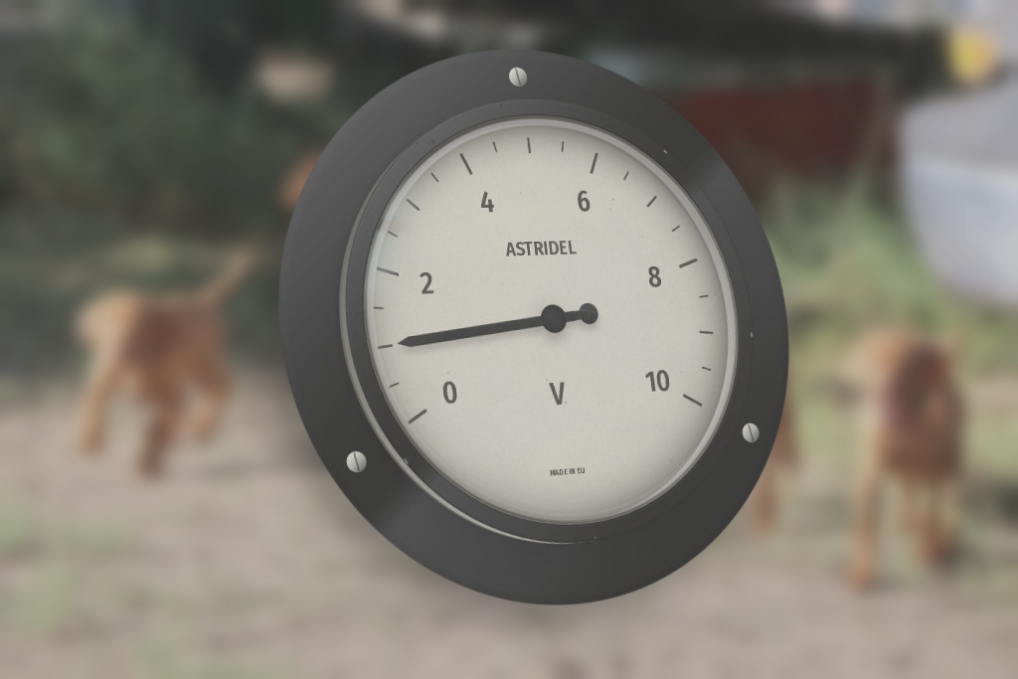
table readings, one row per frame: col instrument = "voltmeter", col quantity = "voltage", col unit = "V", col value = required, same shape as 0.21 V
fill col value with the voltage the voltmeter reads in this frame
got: 1 V
